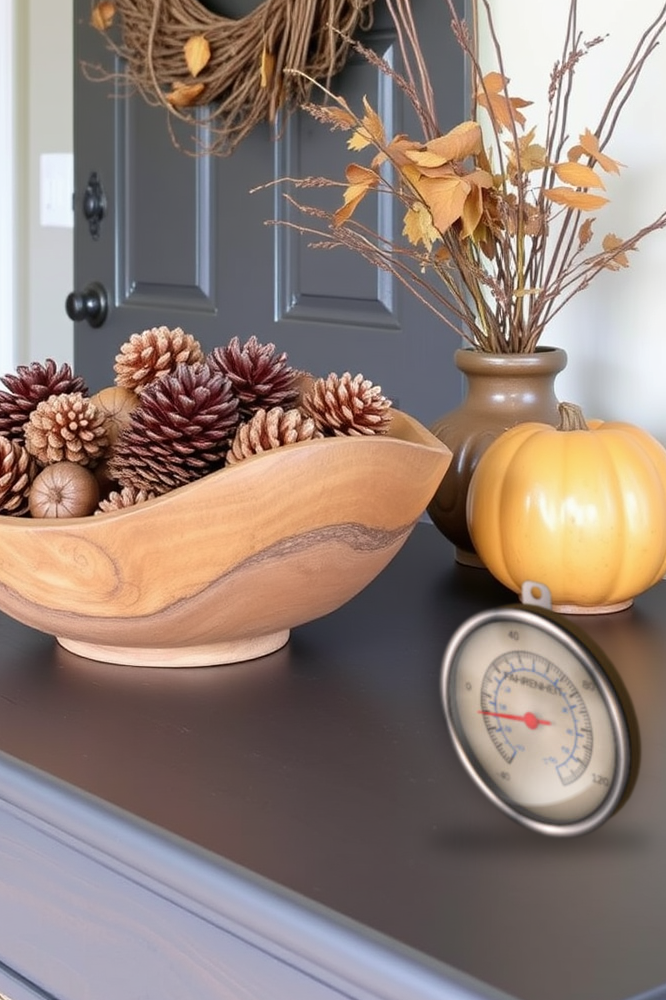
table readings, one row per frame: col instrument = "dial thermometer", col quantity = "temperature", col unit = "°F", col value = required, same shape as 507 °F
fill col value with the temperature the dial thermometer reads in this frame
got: -10 °F
